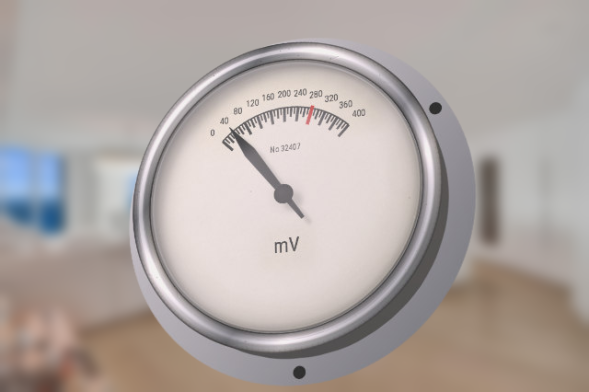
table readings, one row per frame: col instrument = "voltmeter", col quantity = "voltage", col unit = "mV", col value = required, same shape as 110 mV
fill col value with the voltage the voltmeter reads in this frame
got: 40 mV
